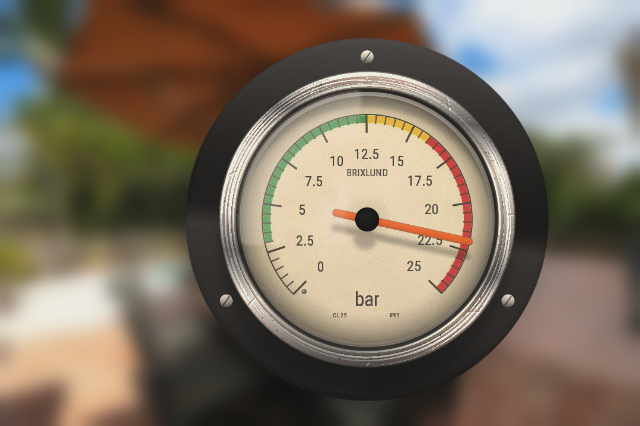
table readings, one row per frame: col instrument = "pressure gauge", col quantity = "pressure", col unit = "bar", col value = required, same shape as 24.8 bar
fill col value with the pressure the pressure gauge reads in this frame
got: 22 bar
